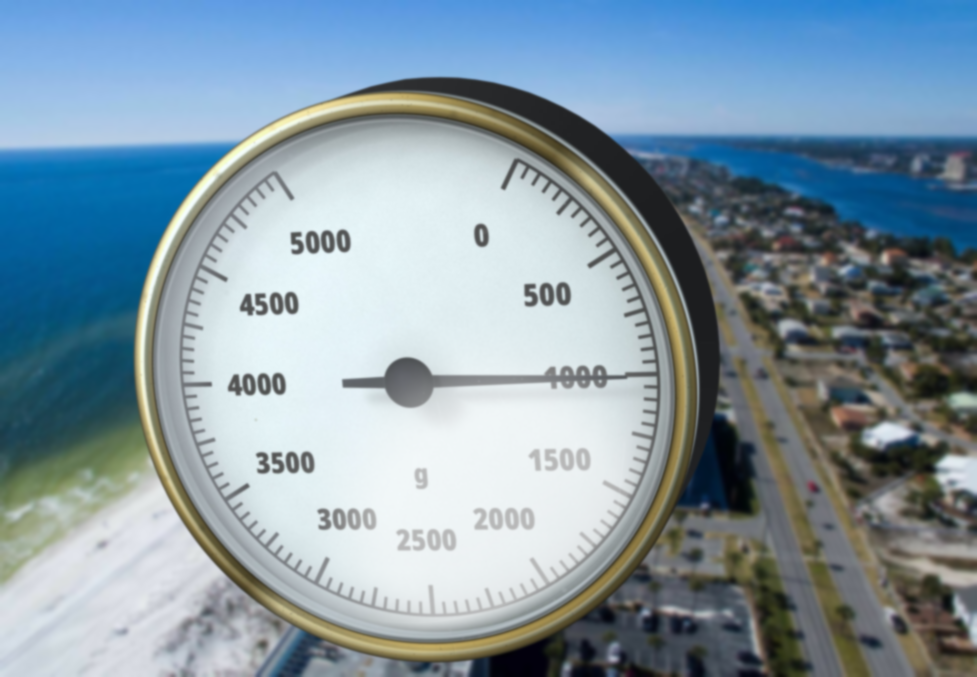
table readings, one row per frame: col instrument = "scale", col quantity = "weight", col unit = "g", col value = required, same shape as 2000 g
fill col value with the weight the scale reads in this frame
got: 1000 g
